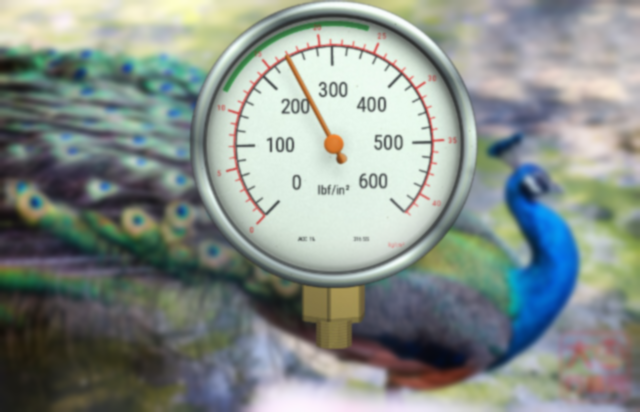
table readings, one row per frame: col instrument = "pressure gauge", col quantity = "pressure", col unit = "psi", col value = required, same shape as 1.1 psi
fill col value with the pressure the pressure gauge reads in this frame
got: 240 psi
